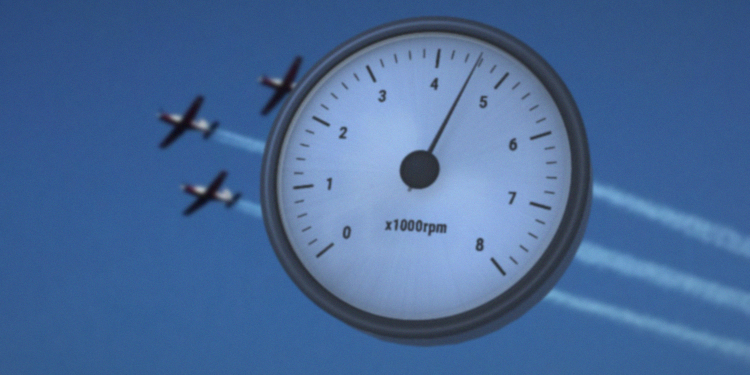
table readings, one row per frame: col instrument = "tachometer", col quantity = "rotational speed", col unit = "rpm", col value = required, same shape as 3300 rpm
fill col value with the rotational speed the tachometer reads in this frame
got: 4600 rpm
